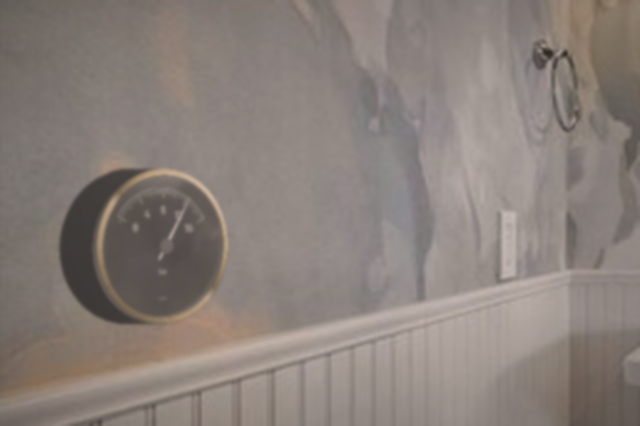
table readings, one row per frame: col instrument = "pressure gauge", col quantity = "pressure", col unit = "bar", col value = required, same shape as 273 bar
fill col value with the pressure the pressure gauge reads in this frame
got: 12 bar
